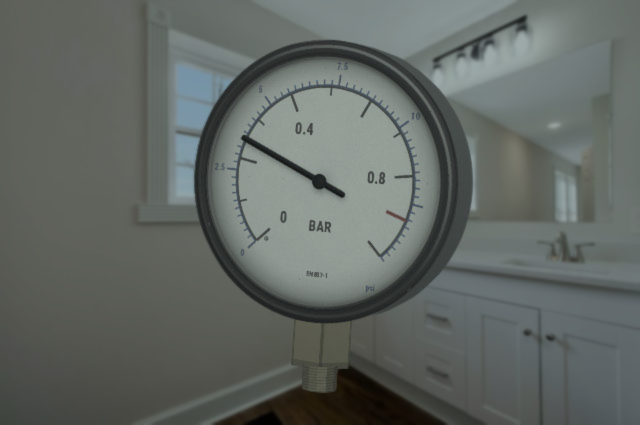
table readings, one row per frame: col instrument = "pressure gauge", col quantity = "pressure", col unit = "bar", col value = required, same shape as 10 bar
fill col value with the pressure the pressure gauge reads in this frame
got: 0.25 bar
